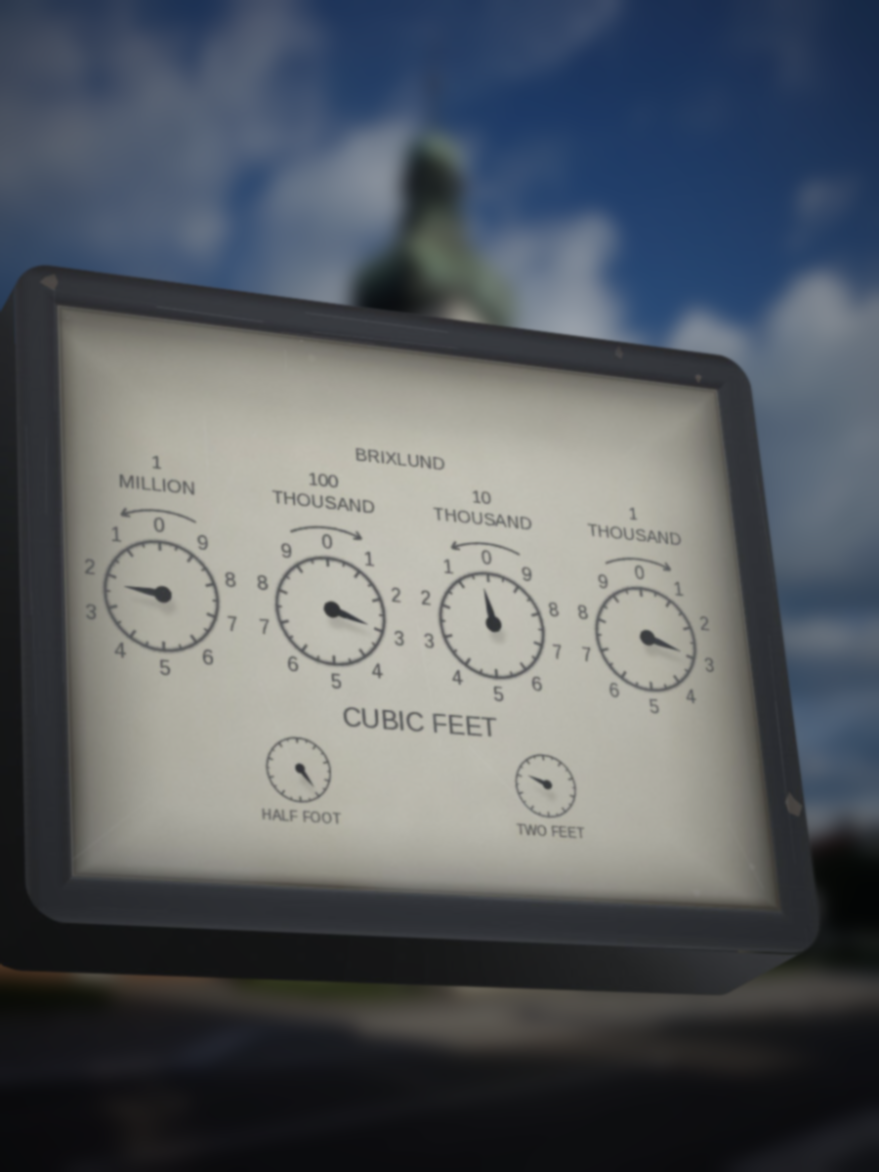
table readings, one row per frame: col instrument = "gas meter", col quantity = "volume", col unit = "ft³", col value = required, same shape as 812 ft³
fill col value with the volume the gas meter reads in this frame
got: 230300 ft³
